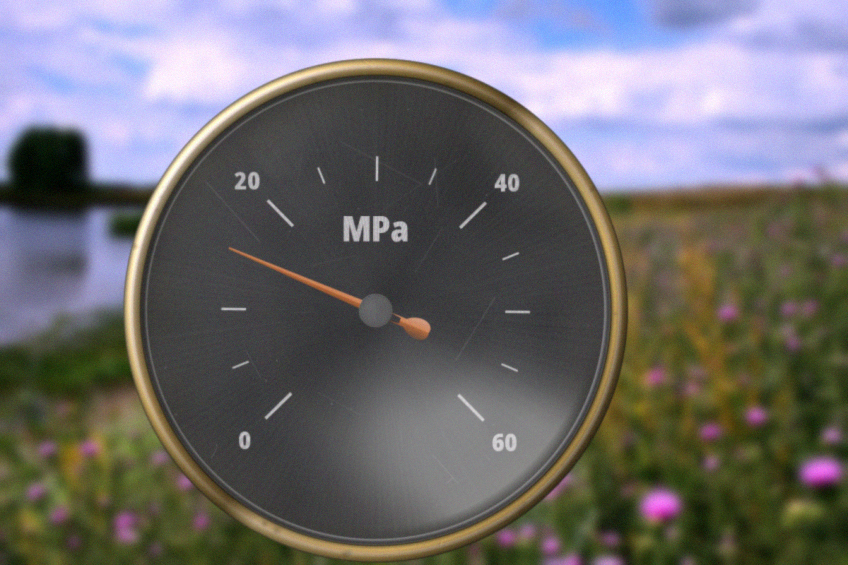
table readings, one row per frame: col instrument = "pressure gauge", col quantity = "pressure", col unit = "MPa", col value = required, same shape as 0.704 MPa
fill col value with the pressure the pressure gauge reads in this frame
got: 15 MPa
